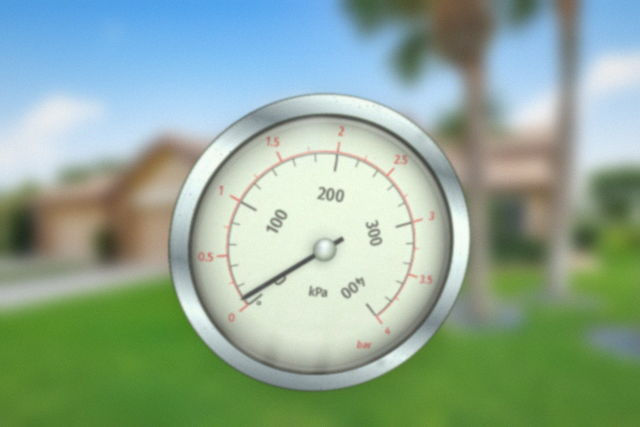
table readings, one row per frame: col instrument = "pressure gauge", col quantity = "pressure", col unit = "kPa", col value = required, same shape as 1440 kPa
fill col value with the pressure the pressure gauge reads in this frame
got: 10 kPa
